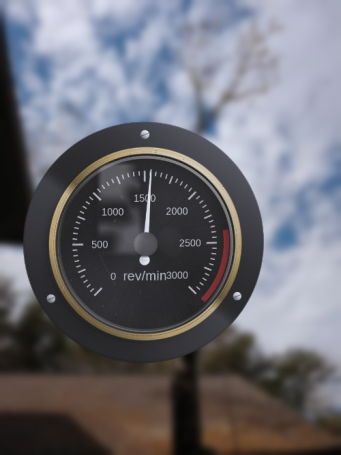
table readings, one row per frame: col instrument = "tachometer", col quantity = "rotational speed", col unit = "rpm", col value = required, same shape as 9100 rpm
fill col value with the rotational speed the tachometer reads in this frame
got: 1550 rpm
